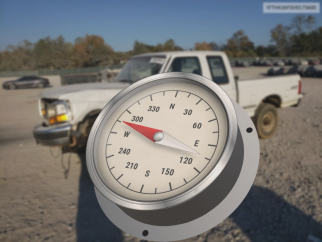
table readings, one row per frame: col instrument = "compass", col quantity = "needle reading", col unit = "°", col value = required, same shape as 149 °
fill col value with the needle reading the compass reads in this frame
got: 285 °
